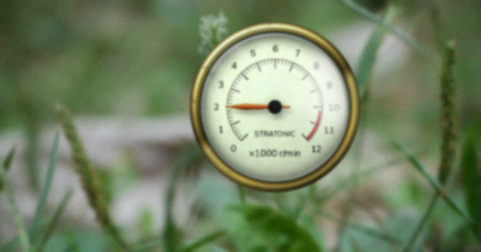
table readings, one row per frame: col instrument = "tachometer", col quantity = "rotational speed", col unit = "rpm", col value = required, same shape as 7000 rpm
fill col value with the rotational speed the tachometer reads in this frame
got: 2000 rpm
